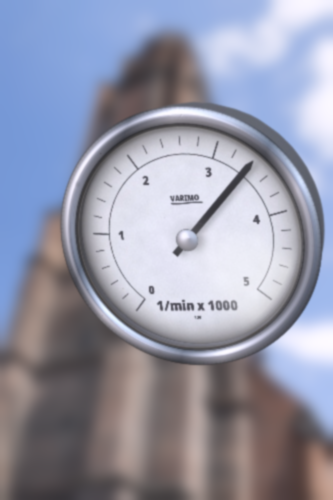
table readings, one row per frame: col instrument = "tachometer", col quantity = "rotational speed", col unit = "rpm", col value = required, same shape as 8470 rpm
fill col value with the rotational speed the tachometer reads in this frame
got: 3400 rpm
